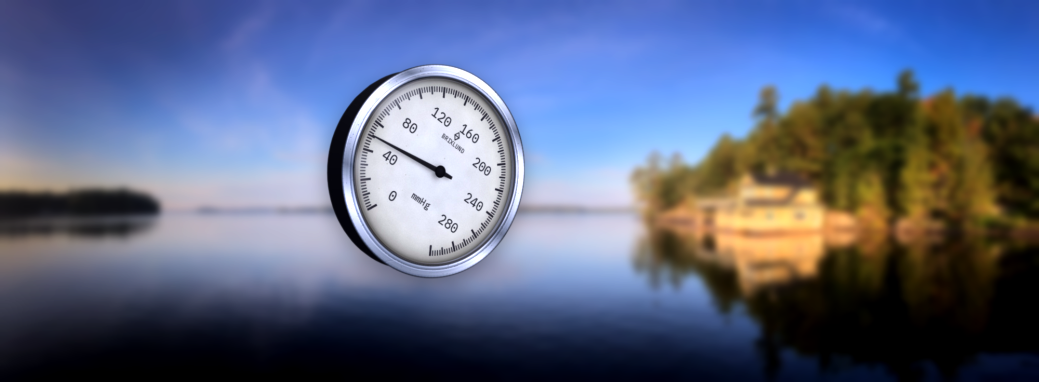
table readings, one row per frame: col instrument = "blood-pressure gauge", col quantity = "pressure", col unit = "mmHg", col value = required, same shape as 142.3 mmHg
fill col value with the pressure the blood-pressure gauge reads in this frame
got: 50 mmHg
